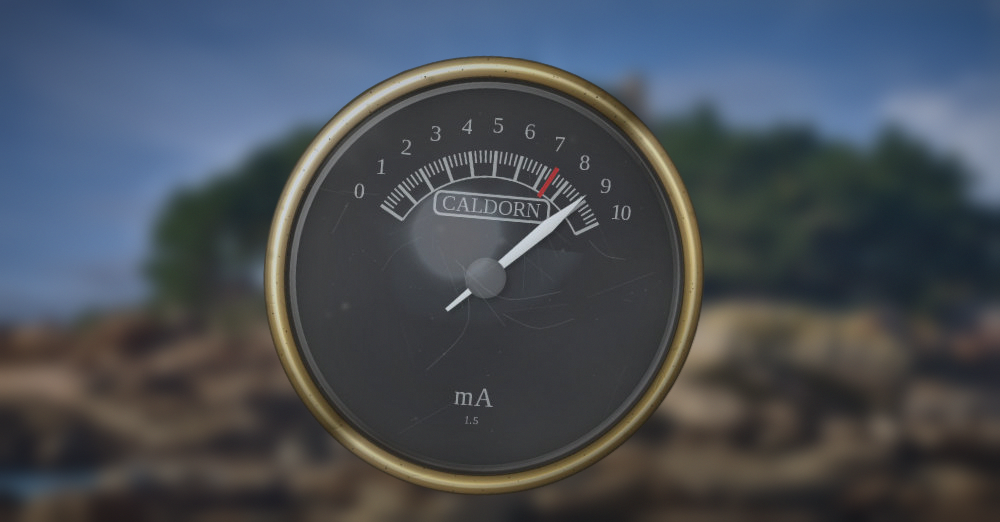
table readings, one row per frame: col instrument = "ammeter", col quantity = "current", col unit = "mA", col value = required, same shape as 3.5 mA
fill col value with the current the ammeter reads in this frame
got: 8.8 mA
